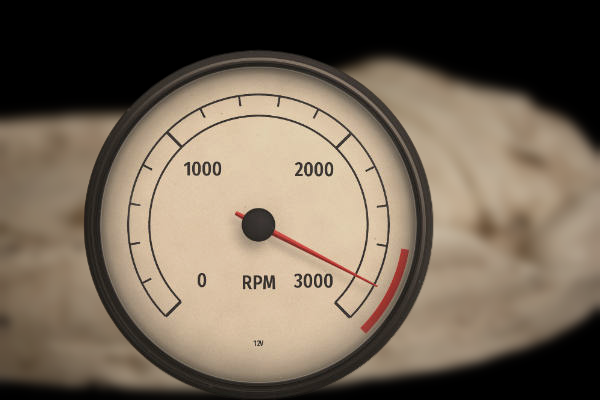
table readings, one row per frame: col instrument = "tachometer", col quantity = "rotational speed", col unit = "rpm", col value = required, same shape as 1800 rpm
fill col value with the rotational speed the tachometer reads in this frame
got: 2800 rpm
